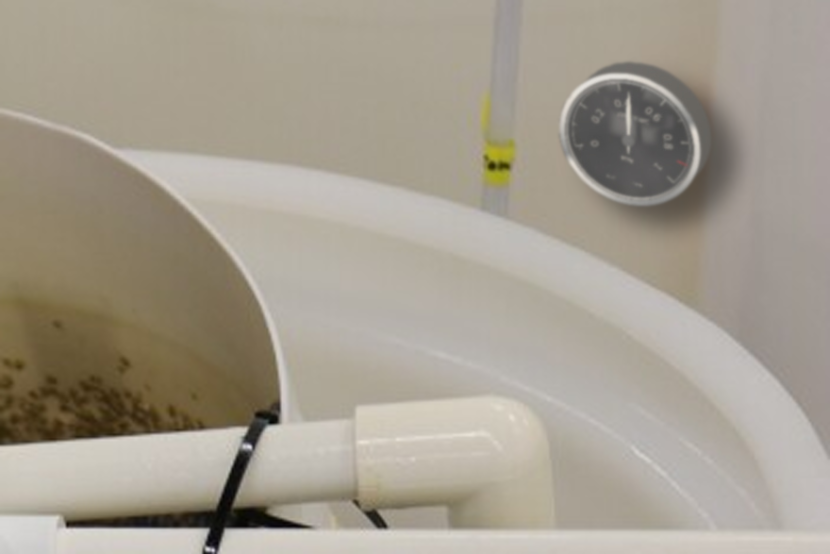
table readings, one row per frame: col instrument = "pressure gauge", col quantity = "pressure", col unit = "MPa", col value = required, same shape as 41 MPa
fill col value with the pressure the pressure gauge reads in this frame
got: 0.45 MPa
